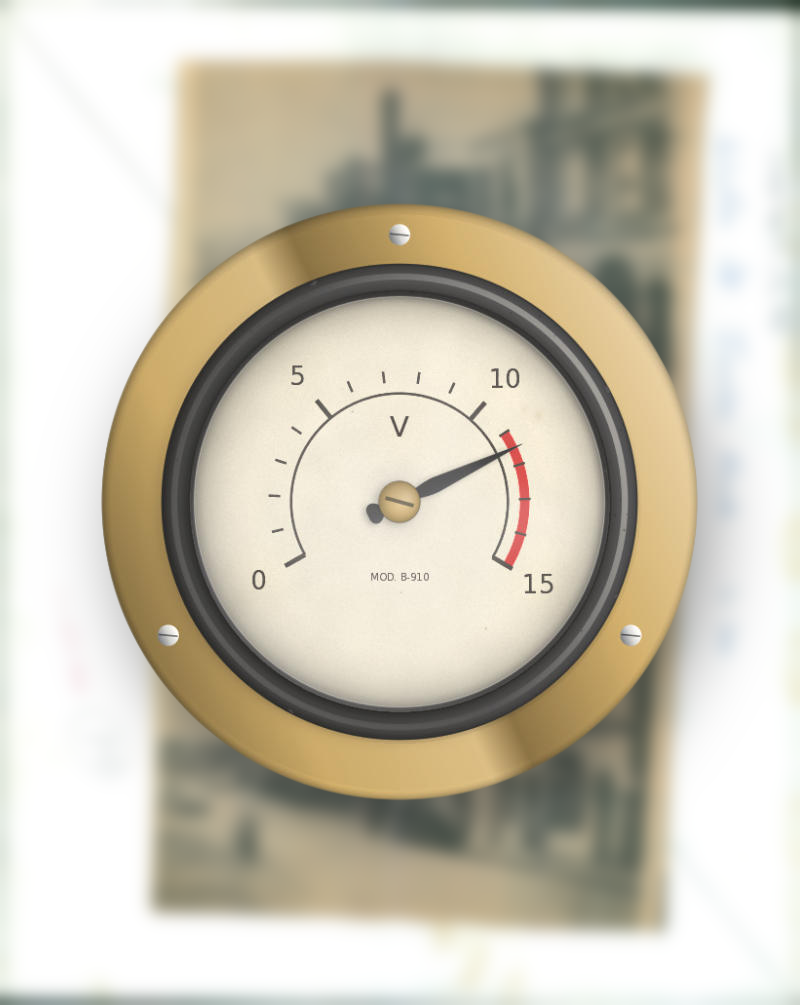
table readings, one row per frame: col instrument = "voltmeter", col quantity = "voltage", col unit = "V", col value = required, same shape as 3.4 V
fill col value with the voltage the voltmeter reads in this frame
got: 11.5 V
